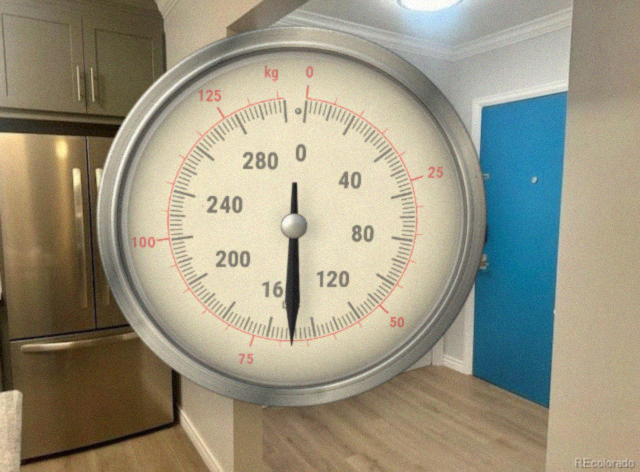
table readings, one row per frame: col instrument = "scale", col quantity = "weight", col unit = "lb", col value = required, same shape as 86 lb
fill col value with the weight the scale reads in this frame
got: 150 lb
